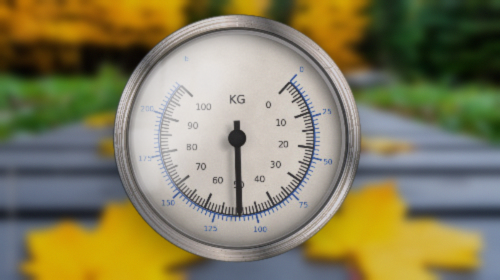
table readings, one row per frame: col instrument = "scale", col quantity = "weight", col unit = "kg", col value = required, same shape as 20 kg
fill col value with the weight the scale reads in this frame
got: 50 kg
